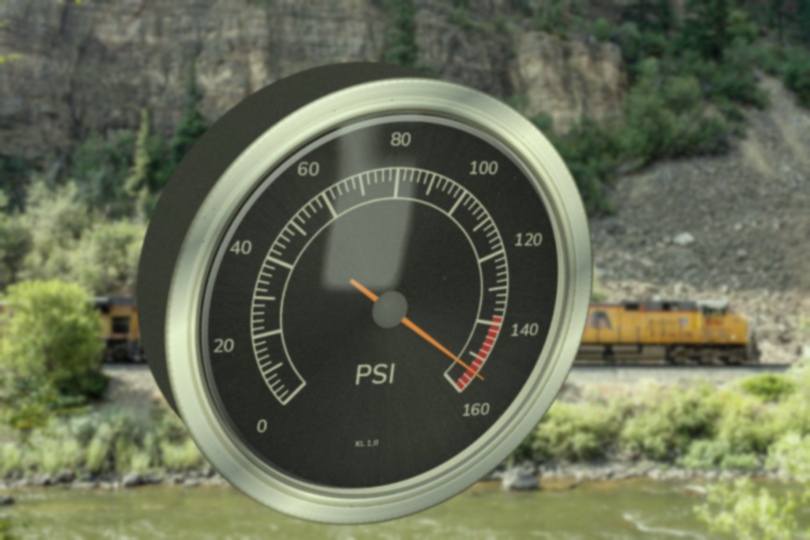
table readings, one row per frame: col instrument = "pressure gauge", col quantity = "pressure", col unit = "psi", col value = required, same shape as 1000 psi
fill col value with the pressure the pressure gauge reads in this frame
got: 154 psi
